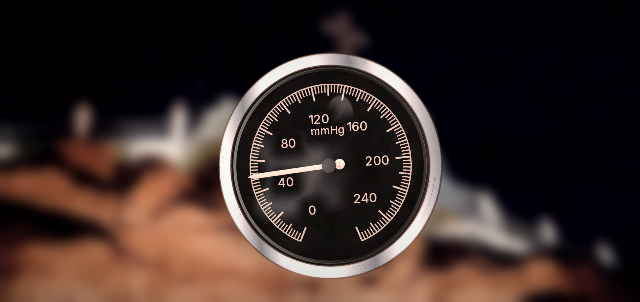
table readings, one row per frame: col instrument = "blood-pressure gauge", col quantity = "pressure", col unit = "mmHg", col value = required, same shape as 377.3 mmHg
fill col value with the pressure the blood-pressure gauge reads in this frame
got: 50 mmHg
